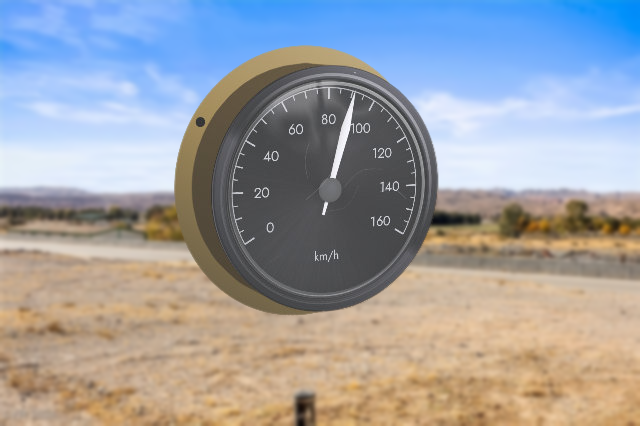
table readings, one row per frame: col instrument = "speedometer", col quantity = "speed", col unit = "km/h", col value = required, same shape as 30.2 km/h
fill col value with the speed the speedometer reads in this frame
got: 90 km/h
